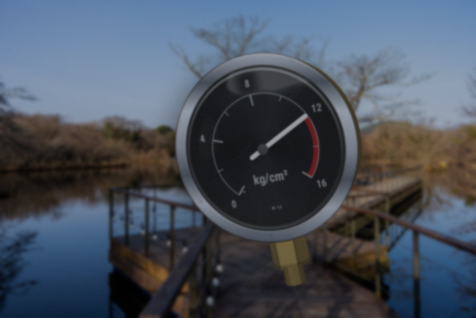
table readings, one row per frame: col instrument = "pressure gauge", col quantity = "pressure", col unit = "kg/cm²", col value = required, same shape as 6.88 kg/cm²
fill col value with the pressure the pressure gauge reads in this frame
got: 12 kg/cm²
